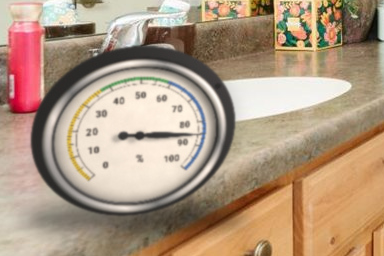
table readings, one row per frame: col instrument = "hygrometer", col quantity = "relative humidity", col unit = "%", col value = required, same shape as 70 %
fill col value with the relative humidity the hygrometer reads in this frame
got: 85 %
